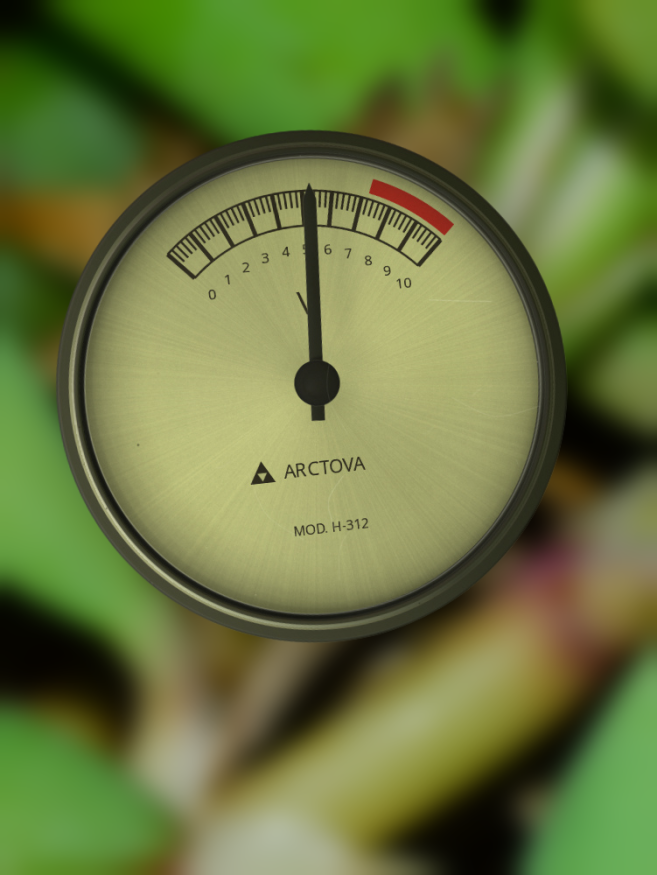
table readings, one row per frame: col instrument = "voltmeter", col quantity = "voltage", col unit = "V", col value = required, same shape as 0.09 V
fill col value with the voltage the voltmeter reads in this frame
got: 5.2 V
